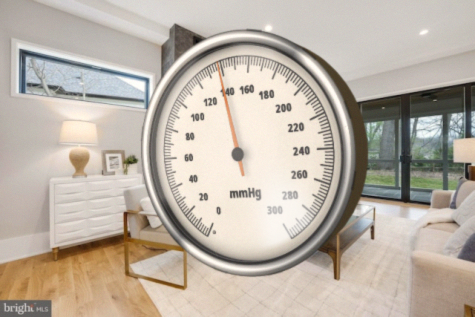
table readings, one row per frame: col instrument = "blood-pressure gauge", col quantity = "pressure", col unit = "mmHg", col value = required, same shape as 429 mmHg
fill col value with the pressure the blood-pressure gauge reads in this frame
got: 140 mmHg
